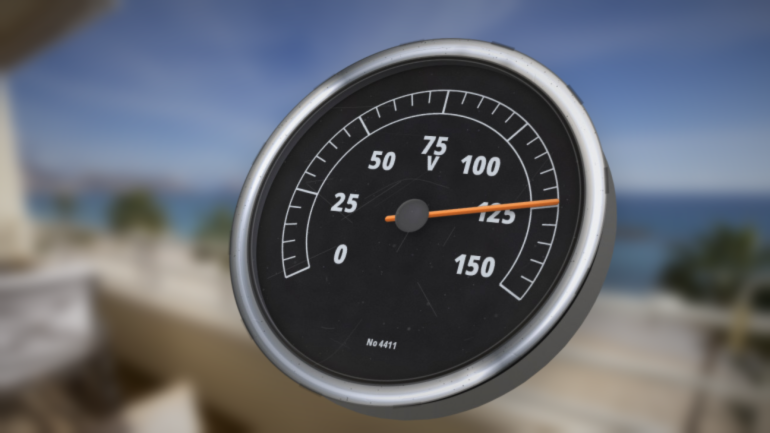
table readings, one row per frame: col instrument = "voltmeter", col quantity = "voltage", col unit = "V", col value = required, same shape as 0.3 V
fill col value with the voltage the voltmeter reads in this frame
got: 125 V
